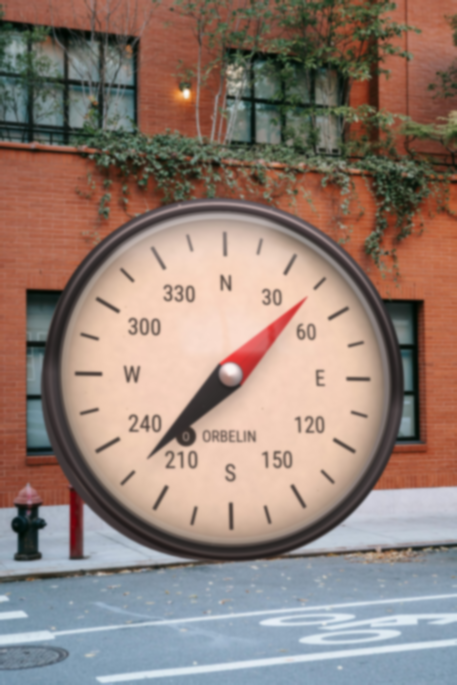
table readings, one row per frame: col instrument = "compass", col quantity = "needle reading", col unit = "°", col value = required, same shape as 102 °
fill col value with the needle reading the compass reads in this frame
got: 45 °
